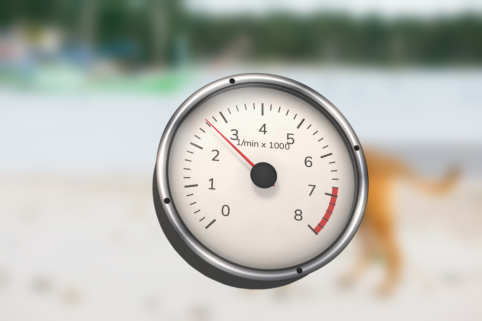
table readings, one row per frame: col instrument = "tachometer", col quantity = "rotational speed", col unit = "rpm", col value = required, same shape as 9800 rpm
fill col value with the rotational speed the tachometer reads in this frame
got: 2600 rpm
